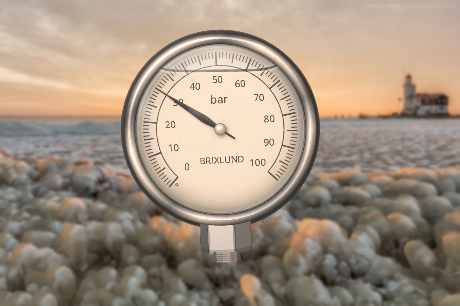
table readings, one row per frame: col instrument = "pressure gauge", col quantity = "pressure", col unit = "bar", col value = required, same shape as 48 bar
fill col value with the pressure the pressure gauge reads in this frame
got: 30 bar
